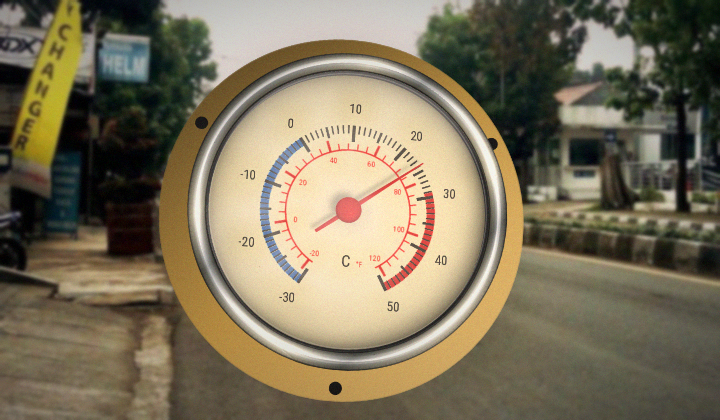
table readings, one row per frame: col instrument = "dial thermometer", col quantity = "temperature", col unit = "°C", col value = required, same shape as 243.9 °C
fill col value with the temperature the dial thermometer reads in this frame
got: 24 °C
